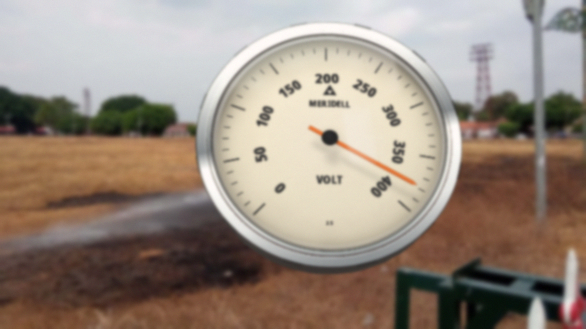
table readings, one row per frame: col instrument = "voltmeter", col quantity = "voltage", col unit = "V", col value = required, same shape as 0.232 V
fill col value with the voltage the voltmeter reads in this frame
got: 380 V
